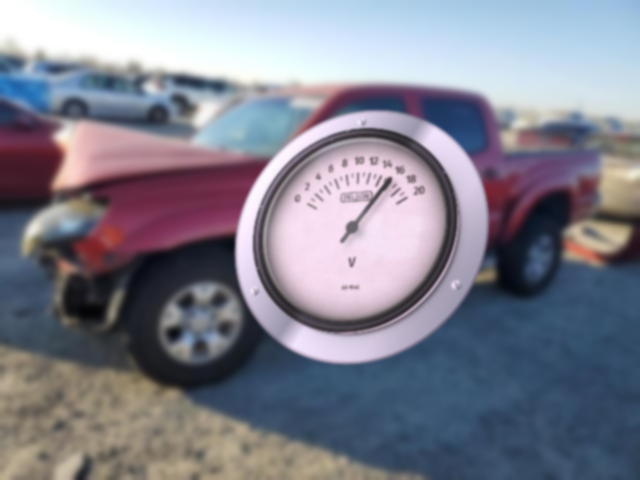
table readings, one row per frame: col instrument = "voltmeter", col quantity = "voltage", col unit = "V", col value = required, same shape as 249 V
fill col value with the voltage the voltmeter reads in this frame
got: 16 V
